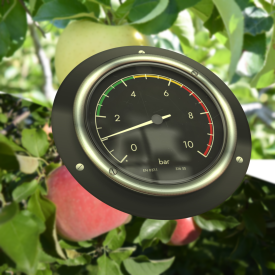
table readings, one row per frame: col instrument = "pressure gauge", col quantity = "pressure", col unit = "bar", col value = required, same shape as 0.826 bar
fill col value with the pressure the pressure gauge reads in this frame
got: 1 bar
